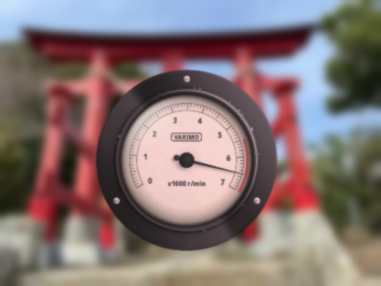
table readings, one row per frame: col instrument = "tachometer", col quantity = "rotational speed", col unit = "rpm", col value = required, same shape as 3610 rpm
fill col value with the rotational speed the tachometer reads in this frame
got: 6500 rpm
